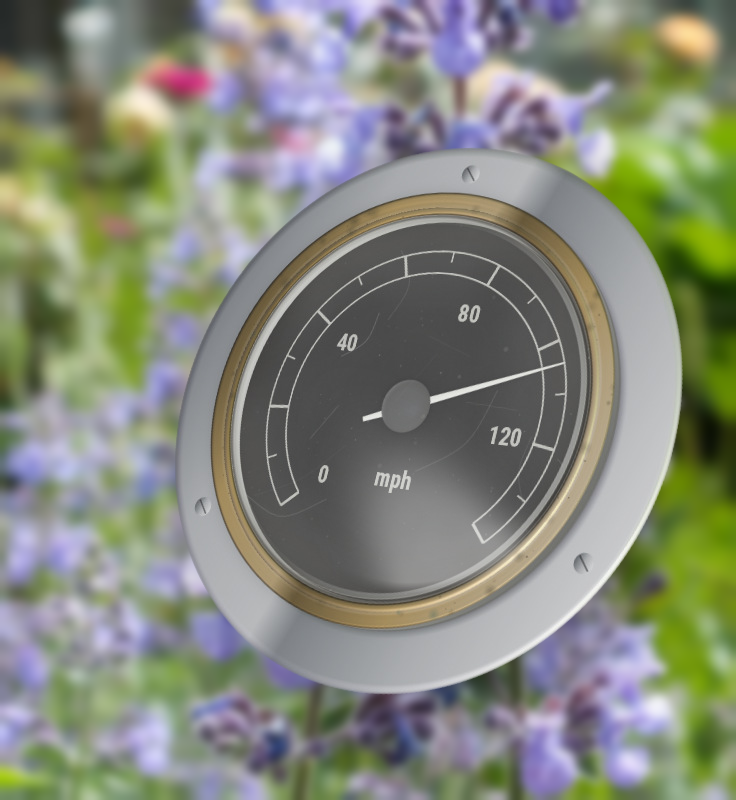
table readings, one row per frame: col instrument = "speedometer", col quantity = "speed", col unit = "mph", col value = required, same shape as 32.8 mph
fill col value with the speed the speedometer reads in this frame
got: 105 mph
